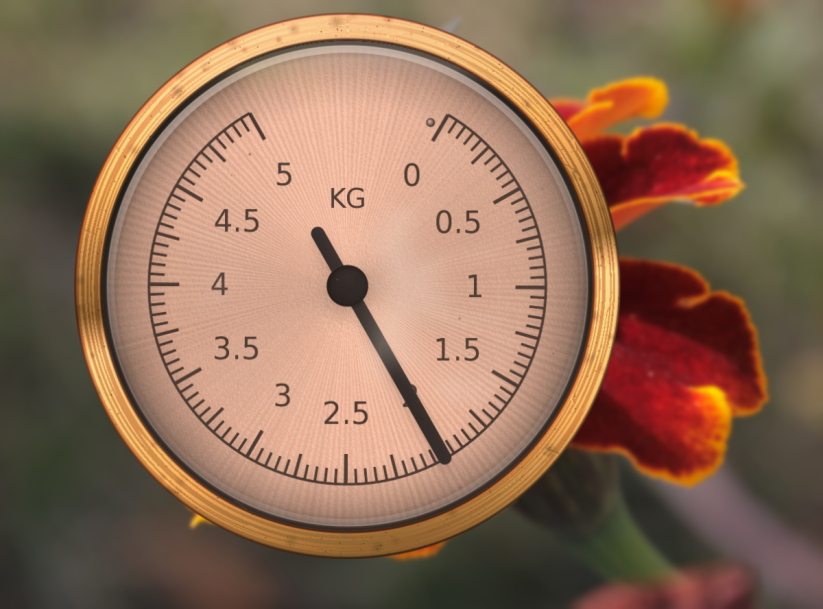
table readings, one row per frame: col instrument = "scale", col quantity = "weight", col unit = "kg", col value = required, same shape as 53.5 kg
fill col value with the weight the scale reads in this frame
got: 2 kg
